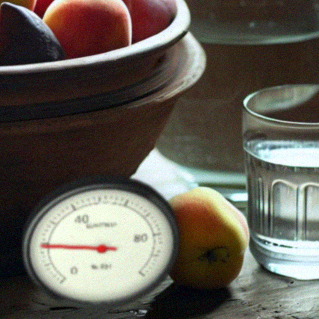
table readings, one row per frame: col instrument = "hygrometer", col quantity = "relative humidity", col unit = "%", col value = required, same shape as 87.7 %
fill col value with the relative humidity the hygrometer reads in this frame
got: 20 %
